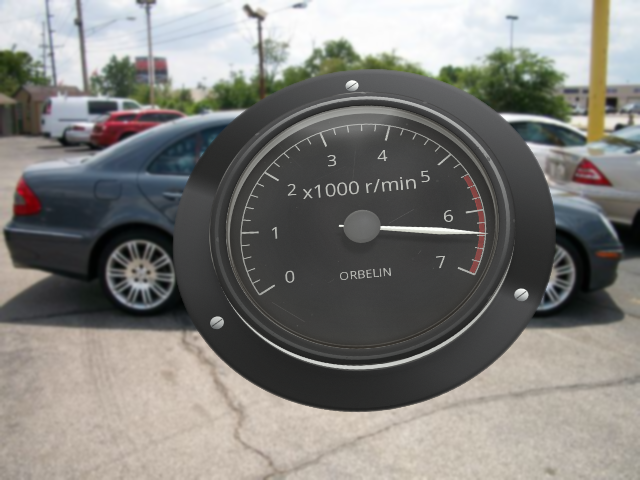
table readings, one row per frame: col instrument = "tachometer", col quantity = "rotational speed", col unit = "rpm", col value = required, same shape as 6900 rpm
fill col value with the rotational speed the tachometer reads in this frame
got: 6400 rpm
